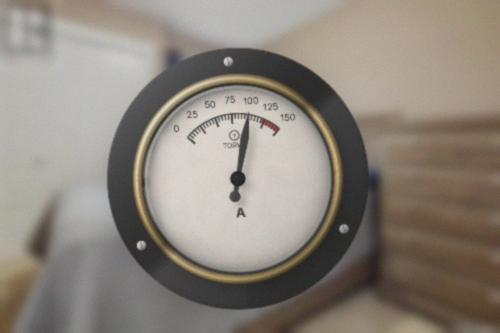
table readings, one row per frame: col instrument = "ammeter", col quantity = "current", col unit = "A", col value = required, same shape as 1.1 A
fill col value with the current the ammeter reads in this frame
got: 100 A
